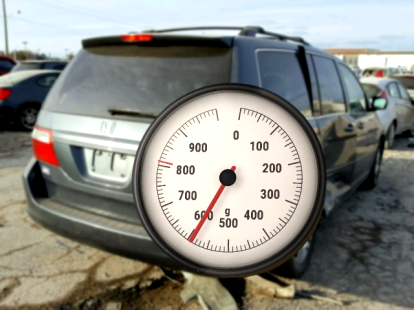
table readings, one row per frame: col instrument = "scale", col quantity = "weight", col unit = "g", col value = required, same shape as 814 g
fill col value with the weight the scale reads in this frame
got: 590 g
